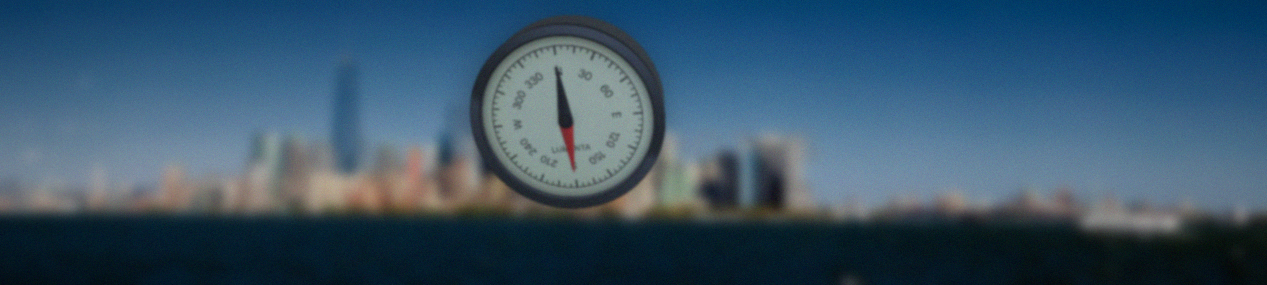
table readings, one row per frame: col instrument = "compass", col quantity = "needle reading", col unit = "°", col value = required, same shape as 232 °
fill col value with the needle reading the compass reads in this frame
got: 180 °
